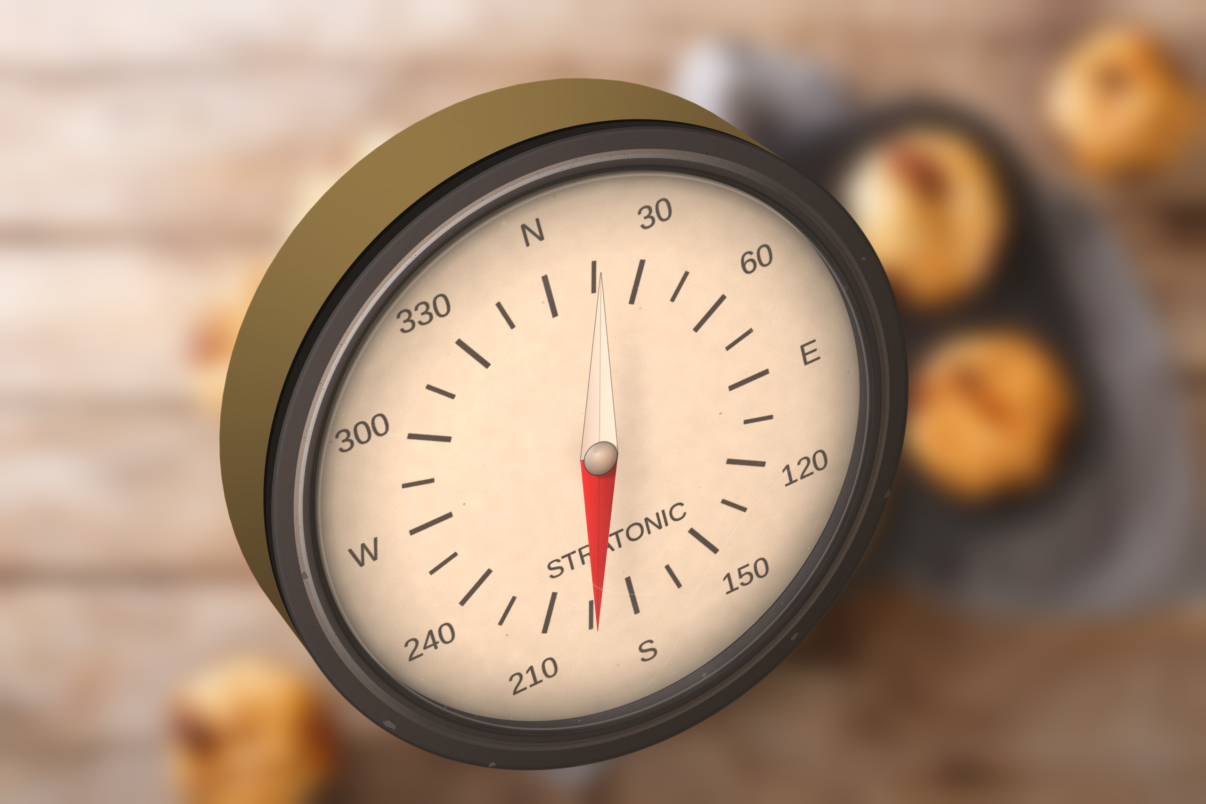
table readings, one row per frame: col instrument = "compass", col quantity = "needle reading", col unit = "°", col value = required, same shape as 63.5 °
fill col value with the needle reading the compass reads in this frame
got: 195 °
